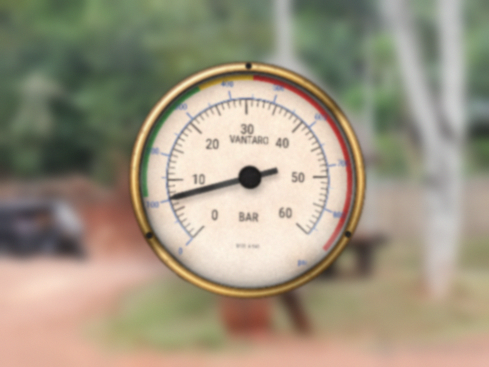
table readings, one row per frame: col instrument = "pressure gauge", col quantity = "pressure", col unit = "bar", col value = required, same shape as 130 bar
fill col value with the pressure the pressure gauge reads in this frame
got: 7 bar
